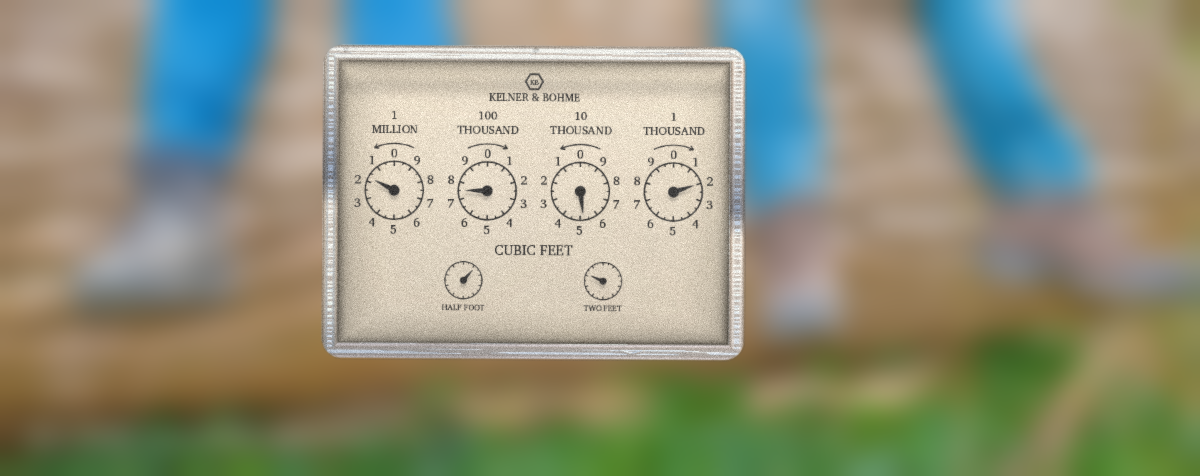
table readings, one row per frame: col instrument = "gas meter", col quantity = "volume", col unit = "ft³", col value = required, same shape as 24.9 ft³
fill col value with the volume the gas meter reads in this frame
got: 175200 ft³
